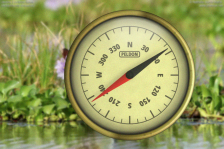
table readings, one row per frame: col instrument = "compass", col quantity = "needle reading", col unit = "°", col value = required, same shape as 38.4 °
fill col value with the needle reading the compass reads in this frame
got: 235 °
